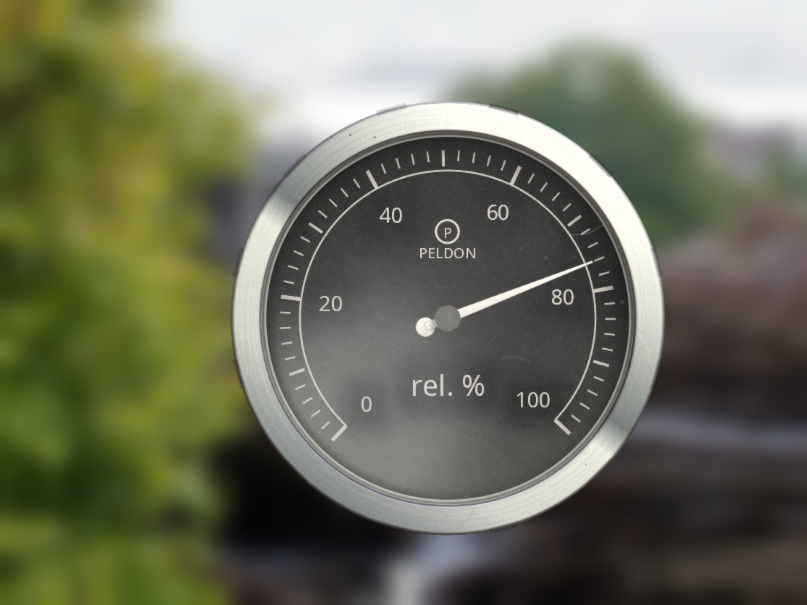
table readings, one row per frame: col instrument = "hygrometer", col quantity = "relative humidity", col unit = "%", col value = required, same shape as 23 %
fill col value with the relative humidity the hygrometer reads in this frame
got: 76 %
